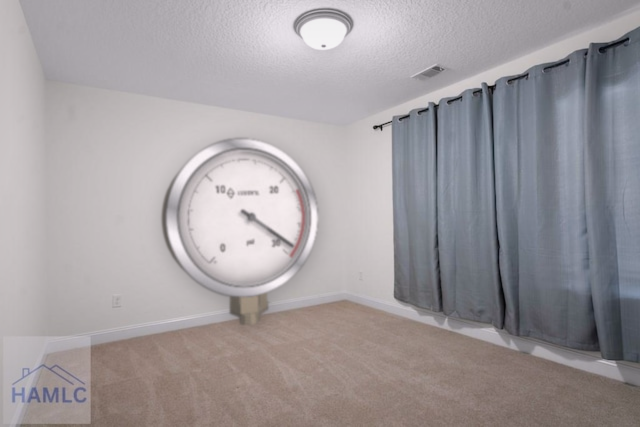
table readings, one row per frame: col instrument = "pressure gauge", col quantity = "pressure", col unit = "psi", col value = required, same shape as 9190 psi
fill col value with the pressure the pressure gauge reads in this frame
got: 29 psi
